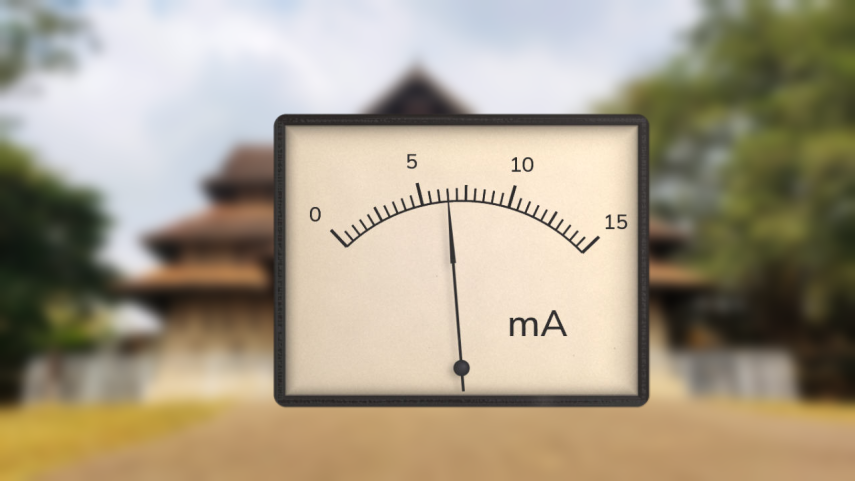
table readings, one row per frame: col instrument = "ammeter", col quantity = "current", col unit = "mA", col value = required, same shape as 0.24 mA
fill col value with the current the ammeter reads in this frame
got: 6.5 mA
